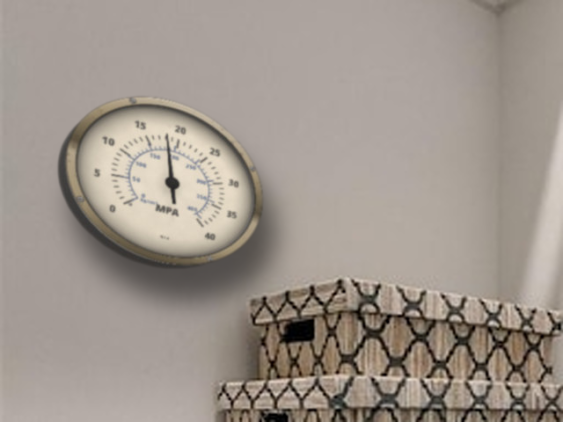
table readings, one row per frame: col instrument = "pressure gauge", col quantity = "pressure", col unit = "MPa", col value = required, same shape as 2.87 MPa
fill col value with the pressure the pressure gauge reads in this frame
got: 18 MPa
